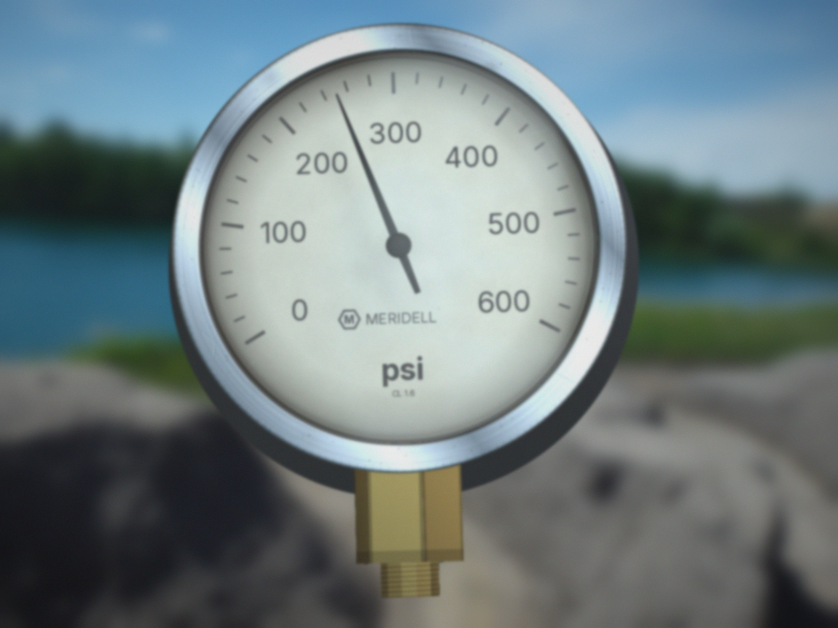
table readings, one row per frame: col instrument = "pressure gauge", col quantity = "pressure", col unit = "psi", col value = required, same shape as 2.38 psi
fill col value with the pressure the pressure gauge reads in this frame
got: 250 psi
